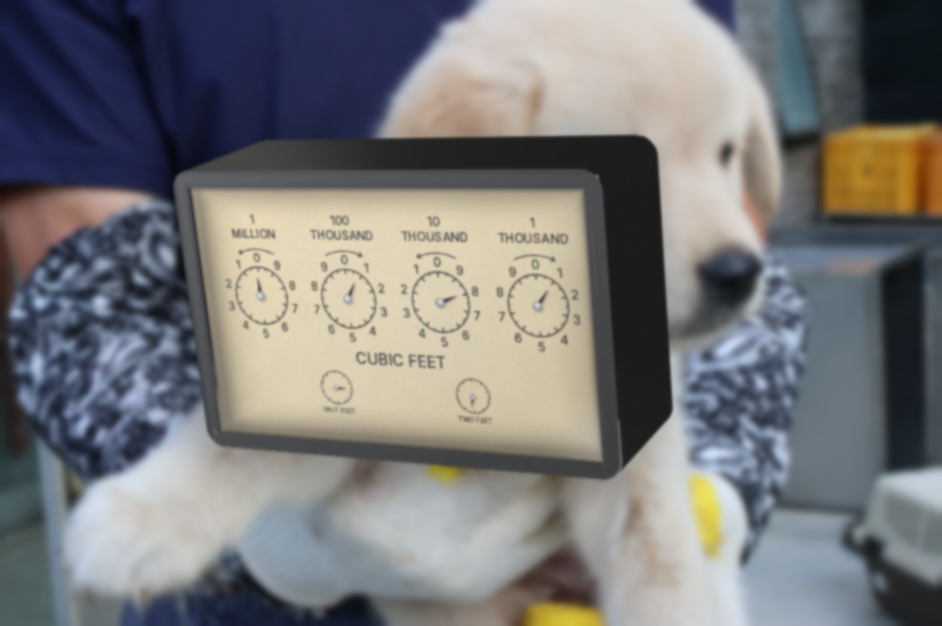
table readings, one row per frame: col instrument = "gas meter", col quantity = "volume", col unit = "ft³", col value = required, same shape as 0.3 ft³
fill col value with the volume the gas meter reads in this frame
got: 8100 ft³
